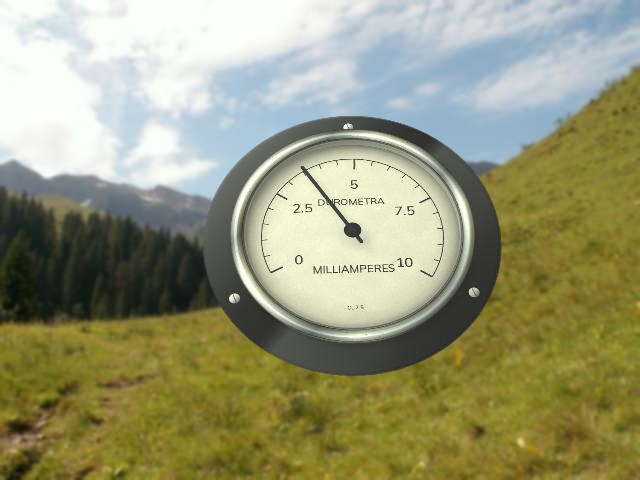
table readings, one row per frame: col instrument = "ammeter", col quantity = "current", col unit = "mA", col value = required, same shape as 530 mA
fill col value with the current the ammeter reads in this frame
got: 3.5 mA
